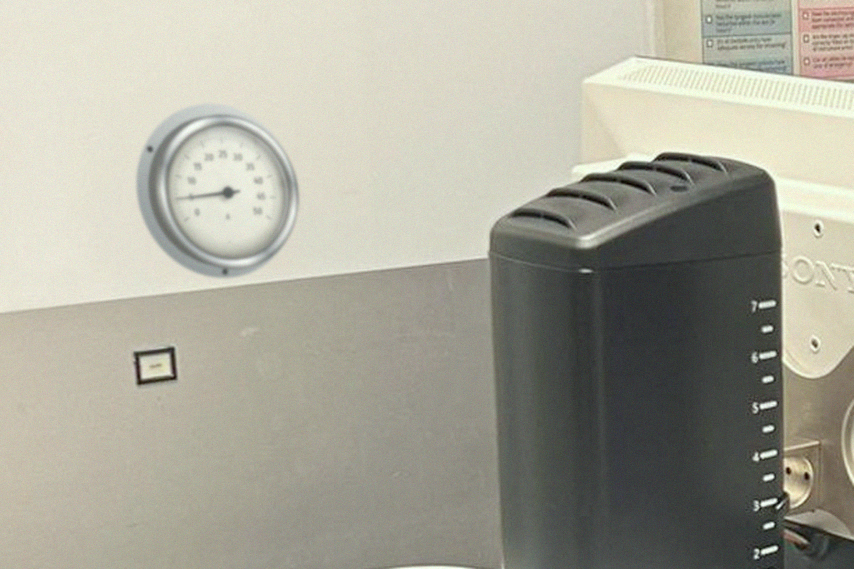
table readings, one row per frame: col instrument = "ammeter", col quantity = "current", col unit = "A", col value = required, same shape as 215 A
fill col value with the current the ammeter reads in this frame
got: 5 A
